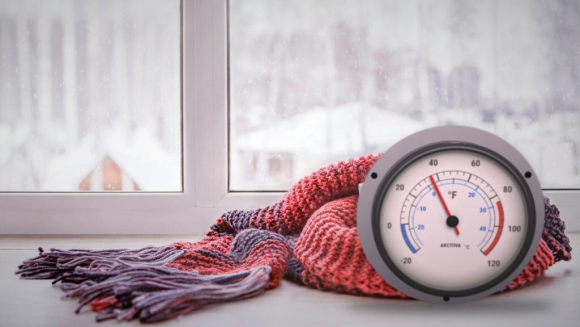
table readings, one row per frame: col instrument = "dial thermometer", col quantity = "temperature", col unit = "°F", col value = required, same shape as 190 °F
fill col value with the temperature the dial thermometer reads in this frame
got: 36 °F
